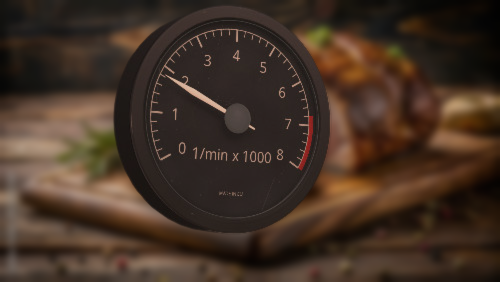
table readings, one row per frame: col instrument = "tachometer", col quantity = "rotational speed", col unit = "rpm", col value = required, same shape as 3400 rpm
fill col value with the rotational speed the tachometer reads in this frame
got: 1800 rpm
